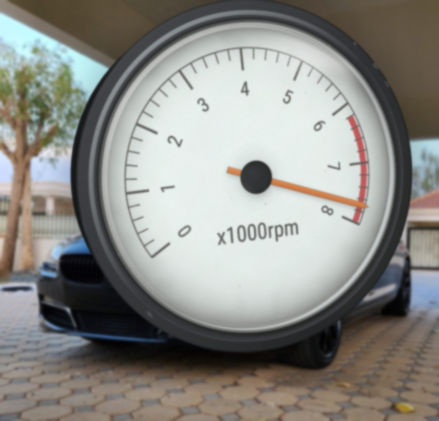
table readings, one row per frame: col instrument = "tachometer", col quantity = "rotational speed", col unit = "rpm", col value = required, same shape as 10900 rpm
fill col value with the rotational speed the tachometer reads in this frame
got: 7700 rpm
